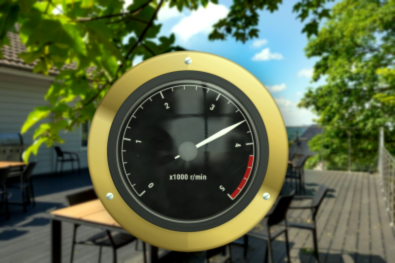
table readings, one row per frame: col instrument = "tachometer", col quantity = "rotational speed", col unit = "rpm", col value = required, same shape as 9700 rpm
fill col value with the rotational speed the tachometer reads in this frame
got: 3600 rpm
